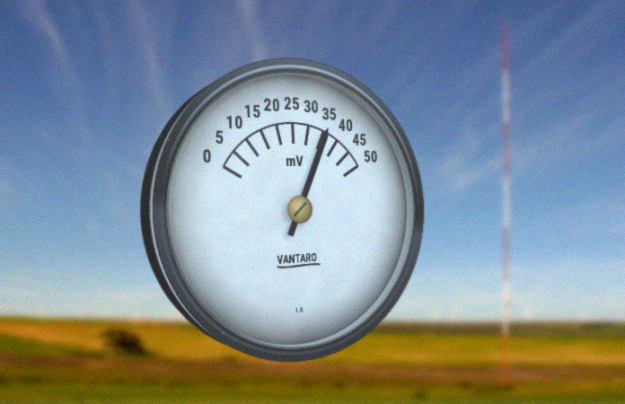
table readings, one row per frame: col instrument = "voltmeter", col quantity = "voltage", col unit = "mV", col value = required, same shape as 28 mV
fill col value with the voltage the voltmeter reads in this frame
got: 35 mV
